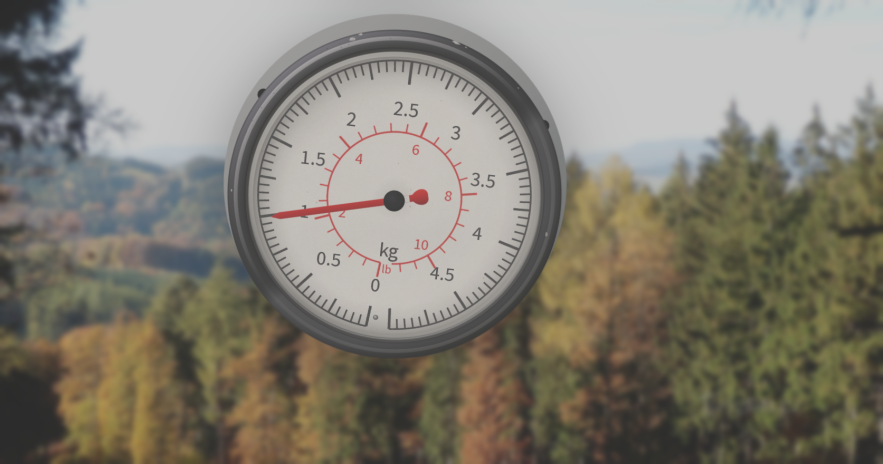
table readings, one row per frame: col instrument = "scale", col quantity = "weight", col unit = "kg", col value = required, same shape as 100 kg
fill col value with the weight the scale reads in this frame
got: 1 kg
